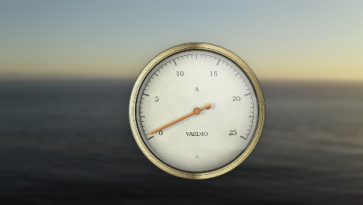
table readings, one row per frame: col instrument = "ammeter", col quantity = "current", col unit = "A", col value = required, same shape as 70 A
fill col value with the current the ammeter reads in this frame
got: 0.5 A
